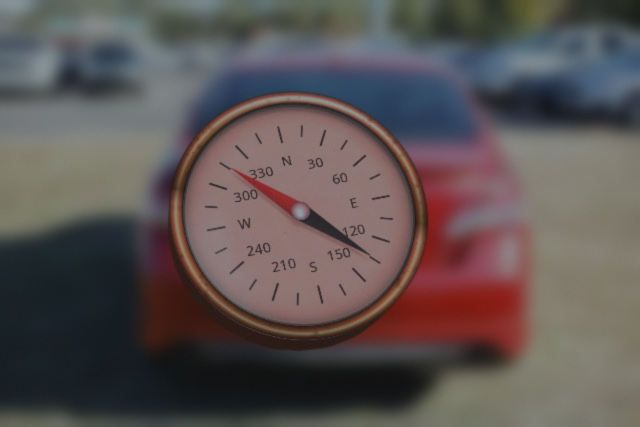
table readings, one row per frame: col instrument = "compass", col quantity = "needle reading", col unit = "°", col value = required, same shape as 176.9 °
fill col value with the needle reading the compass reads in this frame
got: 315 °
